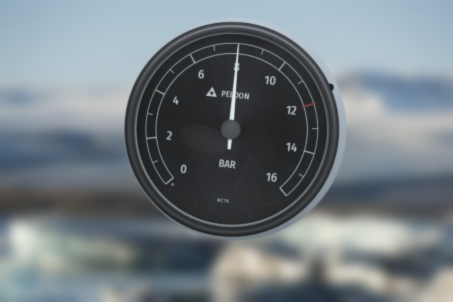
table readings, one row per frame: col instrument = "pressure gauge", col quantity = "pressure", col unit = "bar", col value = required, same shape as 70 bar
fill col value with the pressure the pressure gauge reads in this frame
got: 8 bar
